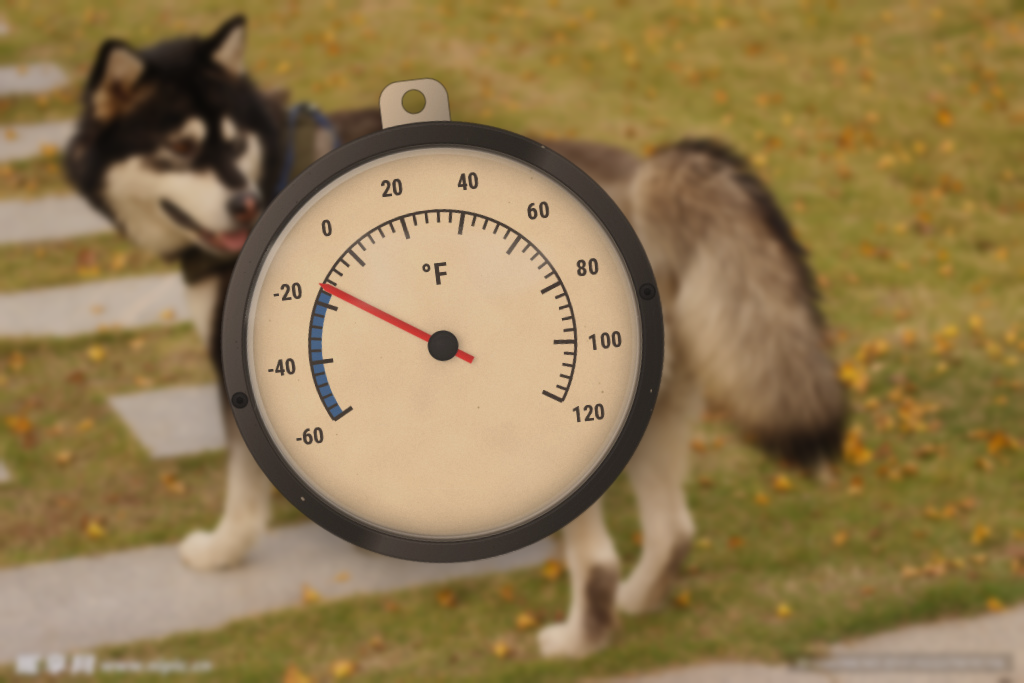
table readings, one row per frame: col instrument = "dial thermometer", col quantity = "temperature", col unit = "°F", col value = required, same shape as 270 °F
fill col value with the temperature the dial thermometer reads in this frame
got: -14 °F
